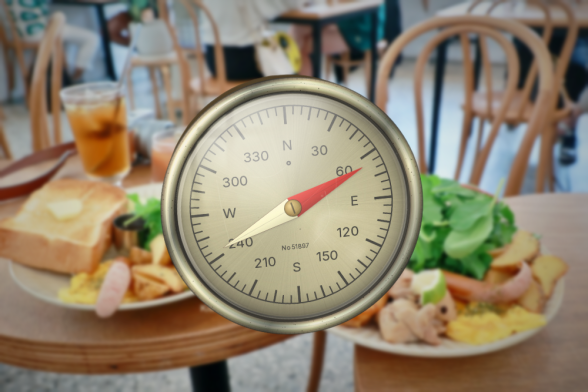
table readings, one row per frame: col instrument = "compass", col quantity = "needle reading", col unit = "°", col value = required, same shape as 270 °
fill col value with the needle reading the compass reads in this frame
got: 65 °
